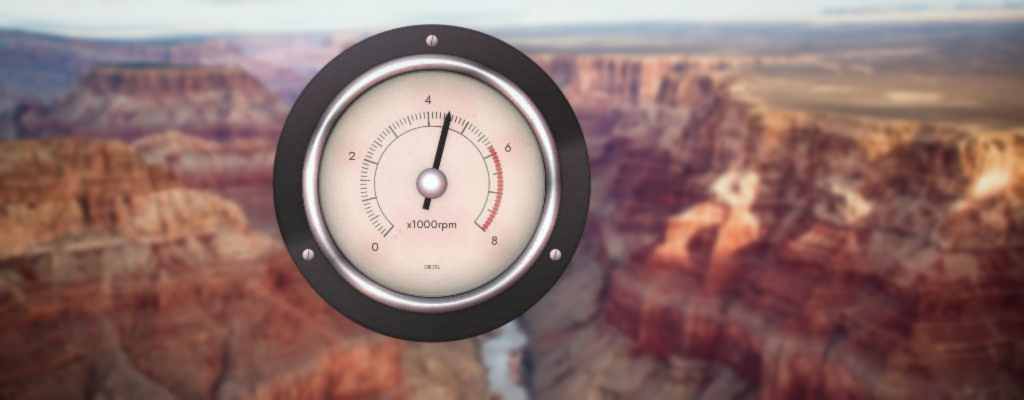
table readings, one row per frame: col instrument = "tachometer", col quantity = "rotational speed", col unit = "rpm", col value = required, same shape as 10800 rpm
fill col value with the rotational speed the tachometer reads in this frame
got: 4500 rpm
